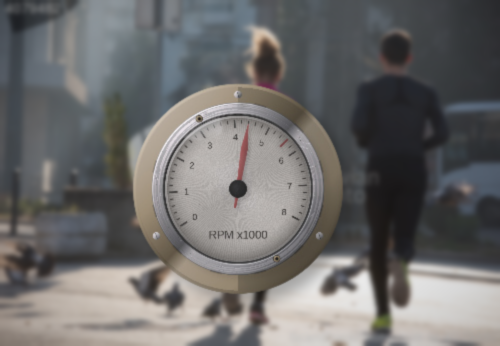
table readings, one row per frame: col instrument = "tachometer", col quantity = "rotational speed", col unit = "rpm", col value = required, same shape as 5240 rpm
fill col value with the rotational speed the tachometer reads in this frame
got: 4400 rpm
